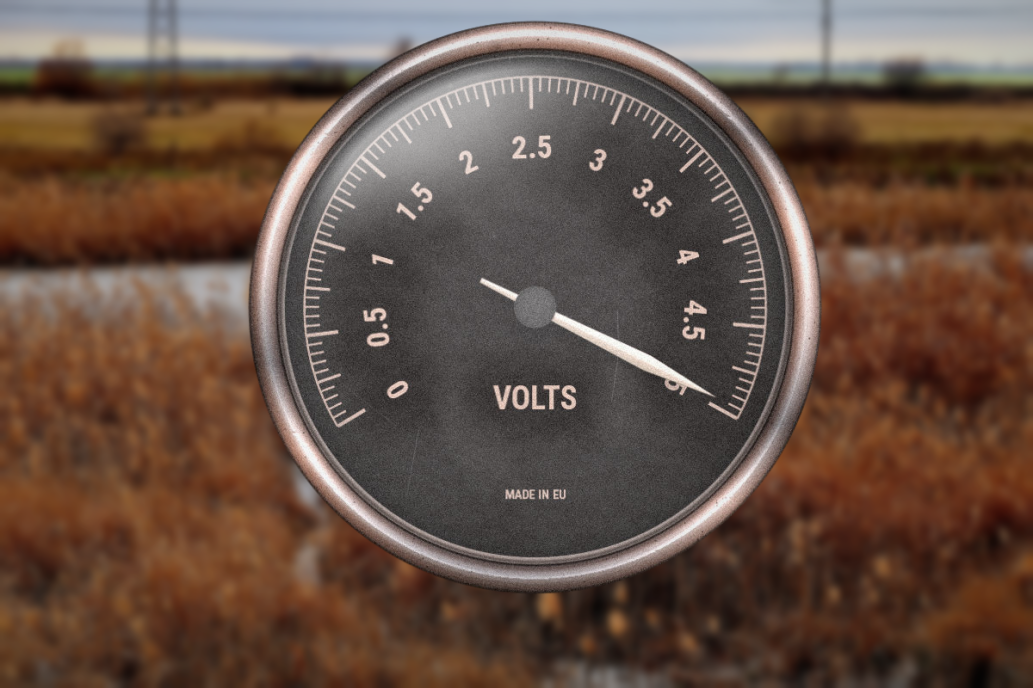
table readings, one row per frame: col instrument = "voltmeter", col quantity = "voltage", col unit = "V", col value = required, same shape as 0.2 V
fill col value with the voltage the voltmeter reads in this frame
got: 4.95 V
